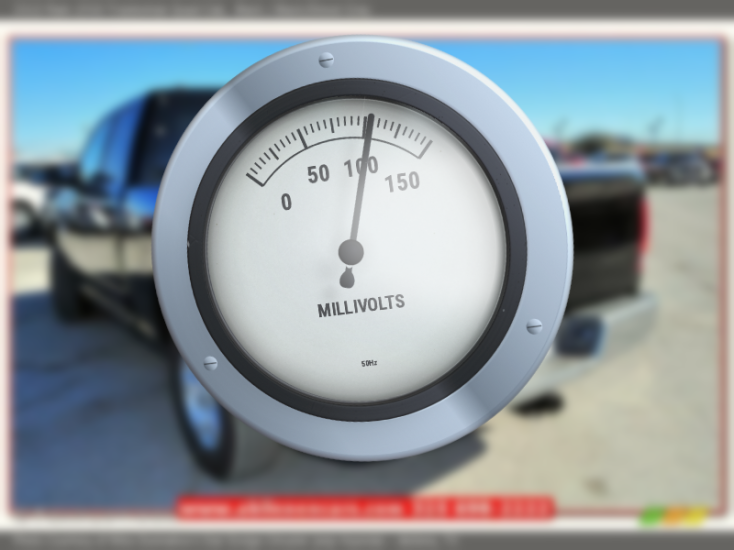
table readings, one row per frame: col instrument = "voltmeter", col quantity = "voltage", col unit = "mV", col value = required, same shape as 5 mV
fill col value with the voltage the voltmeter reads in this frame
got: 105 mV
